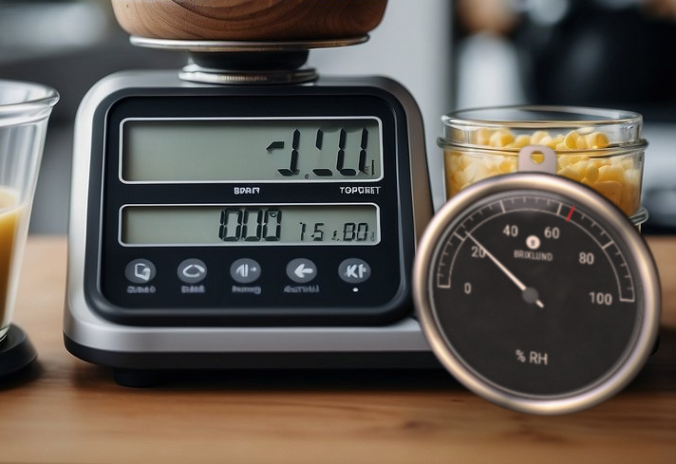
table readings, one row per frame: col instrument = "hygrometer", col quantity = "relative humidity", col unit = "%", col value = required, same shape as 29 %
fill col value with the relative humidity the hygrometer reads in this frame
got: 24 %
